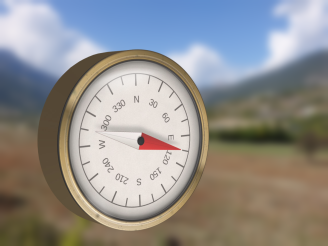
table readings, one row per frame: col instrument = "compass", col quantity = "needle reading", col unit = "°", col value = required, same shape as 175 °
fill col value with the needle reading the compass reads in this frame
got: 105 °
